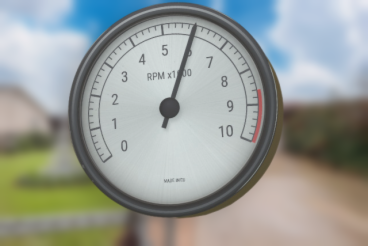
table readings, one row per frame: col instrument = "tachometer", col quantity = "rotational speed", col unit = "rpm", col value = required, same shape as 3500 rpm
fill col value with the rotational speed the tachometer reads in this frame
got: 6000 rpm
